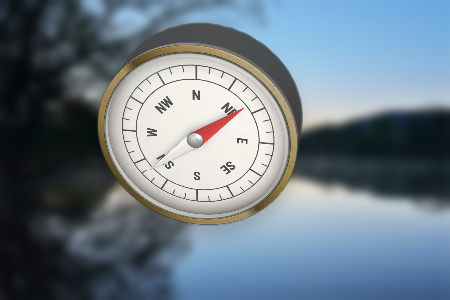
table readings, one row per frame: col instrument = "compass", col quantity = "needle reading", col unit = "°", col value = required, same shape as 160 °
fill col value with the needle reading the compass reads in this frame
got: 50 °
